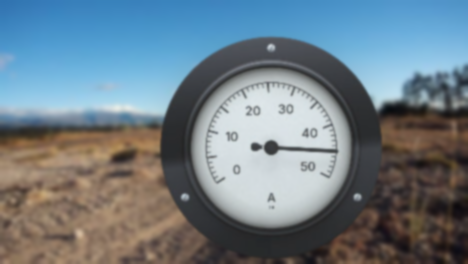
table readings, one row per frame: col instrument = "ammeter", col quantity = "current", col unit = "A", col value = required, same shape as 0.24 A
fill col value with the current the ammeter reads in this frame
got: 45 A
